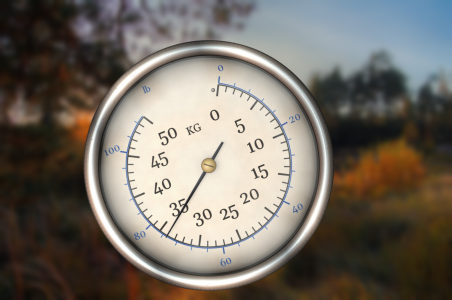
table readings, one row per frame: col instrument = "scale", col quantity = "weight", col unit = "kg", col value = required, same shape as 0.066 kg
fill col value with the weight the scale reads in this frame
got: 34 kg
